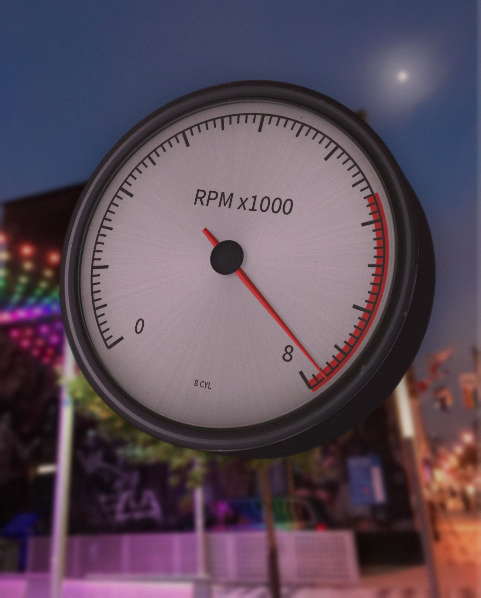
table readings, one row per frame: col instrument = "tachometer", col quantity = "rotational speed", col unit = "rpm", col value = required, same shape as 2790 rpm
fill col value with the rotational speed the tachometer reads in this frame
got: 7800 rpm
